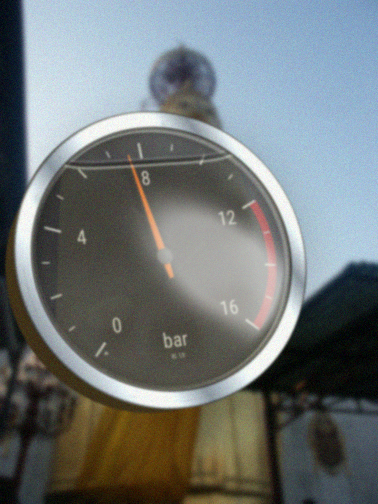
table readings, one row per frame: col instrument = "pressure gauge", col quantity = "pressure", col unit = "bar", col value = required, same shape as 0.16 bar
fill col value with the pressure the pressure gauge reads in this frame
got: 7.5 bar
